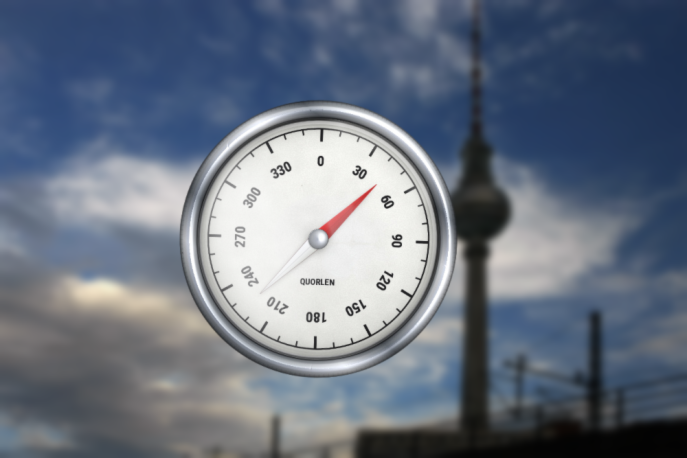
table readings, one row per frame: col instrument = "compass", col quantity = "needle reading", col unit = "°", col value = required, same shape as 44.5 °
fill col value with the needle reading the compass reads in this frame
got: 45 °
